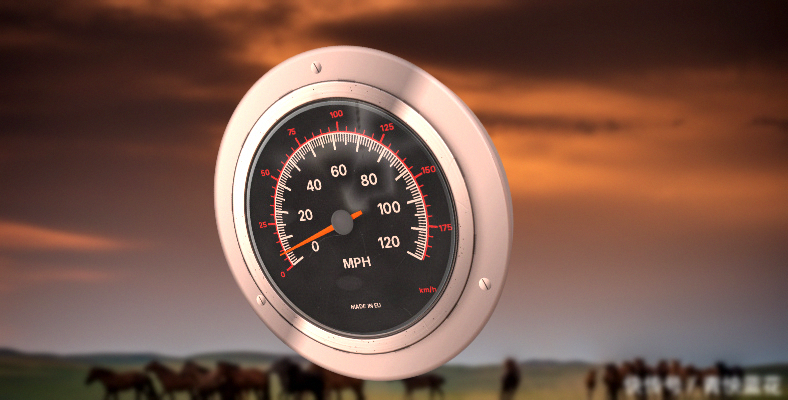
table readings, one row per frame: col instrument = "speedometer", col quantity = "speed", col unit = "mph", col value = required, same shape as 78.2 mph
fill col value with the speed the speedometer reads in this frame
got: 5 mph
